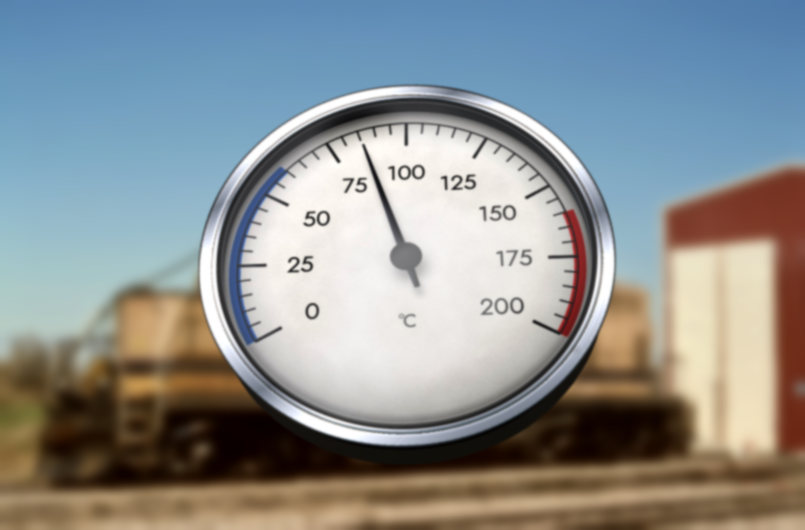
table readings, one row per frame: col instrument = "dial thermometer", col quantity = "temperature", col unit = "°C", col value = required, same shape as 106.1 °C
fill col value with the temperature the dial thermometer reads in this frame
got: 85 °C
